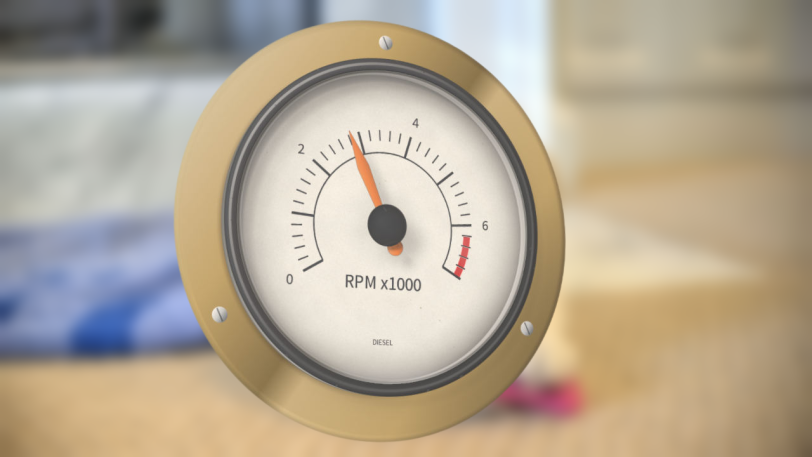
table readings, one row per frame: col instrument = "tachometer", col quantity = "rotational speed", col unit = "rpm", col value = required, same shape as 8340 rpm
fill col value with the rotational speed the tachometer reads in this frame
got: 2800 rpm
